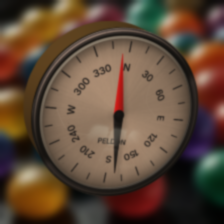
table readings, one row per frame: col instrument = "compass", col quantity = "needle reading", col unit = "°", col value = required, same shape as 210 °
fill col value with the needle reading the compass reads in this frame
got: 352.5 °
